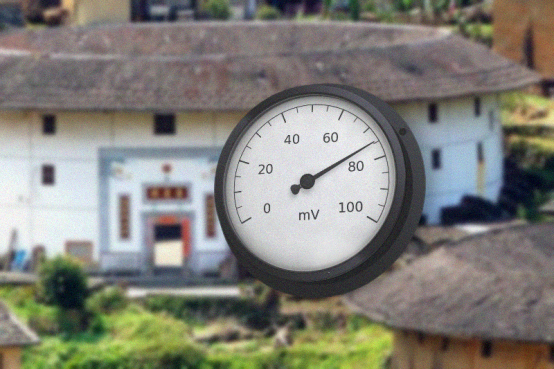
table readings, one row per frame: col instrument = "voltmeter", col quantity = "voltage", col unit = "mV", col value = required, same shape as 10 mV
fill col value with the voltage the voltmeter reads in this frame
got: 75 mV
